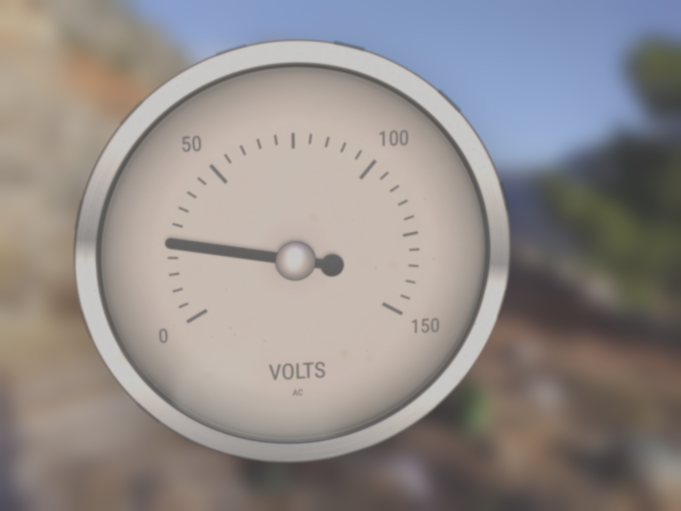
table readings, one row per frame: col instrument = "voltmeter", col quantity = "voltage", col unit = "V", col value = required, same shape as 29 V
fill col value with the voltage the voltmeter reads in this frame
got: 25 V
